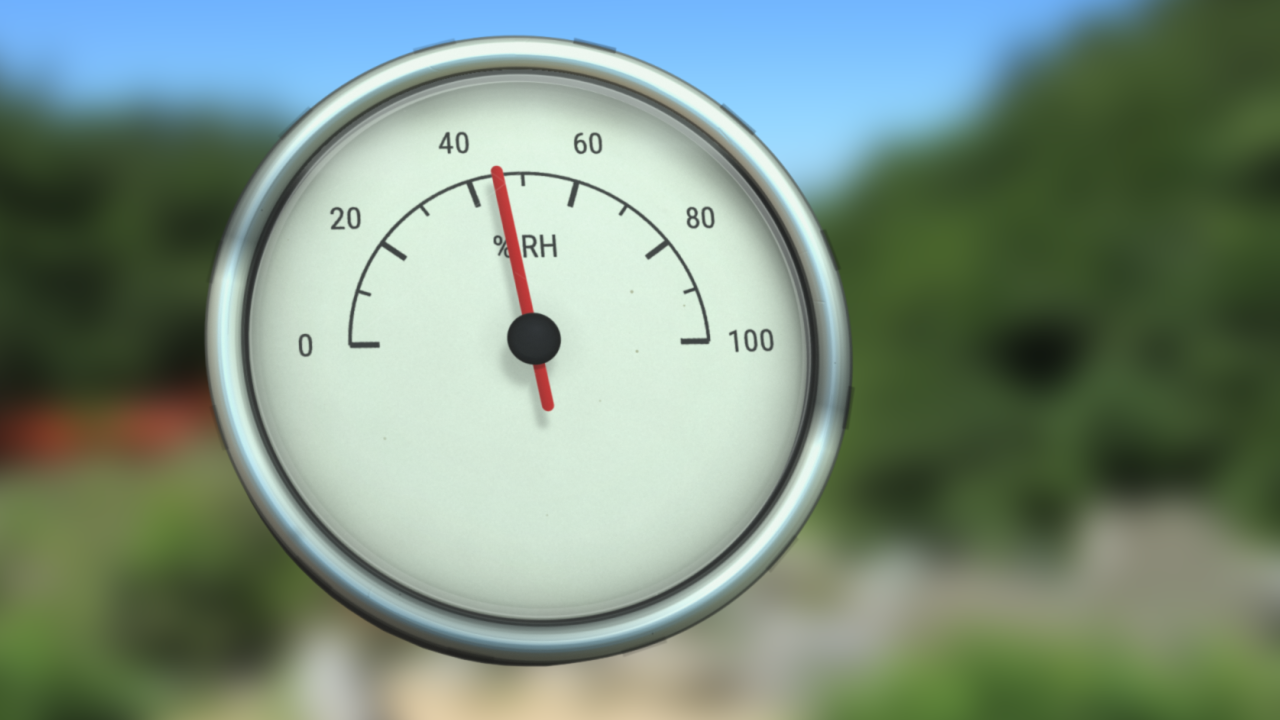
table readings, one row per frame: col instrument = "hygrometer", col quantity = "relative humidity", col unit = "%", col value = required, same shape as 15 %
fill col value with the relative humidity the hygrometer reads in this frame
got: 45 %
